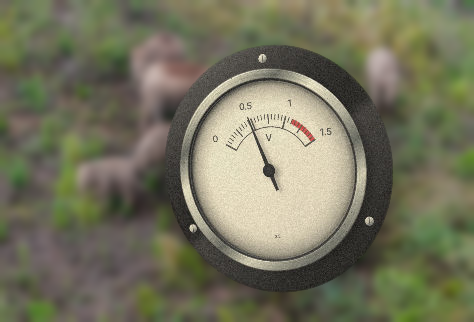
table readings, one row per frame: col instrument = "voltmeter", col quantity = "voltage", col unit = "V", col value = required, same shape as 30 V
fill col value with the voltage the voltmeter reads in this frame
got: 0.5 V
